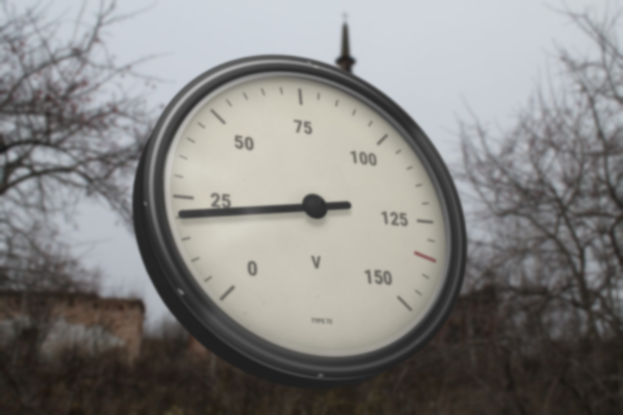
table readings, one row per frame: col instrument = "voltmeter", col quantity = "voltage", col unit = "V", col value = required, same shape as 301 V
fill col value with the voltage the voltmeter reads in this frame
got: 20 V
